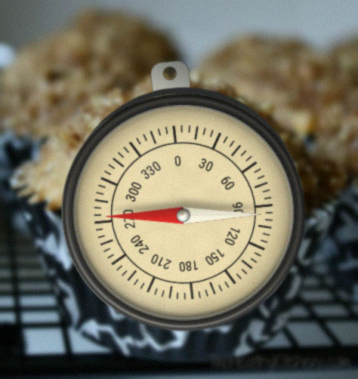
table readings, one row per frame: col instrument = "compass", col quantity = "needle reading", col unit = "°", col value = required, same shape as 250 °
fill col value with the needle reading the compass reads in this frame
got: 275 °
